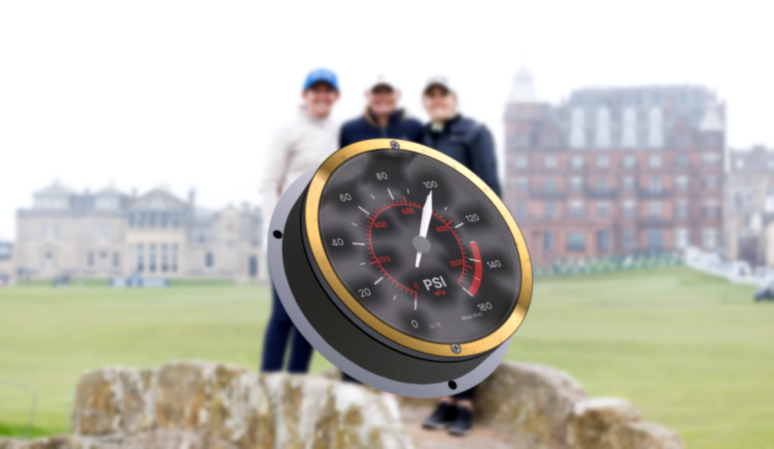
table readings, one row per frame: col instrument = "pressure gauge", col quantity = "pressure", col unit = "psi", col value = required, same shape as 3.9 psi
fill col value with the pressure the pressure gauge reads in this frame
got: 100 psi
